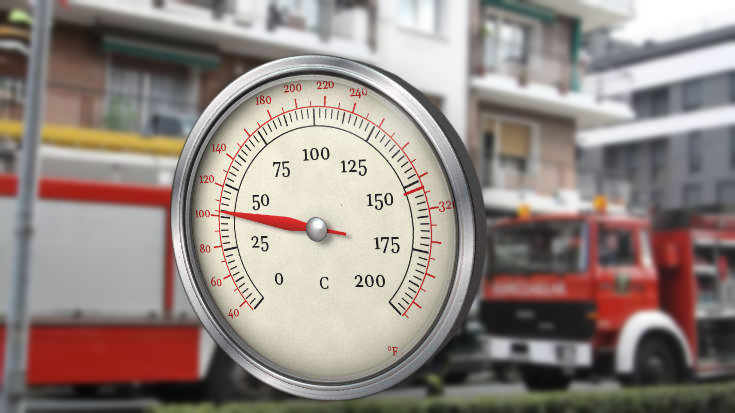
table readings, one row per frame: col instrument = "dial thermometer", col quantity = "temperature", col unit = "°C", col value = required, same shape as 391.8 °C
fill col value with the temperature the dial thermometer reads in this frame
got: 40 °C
